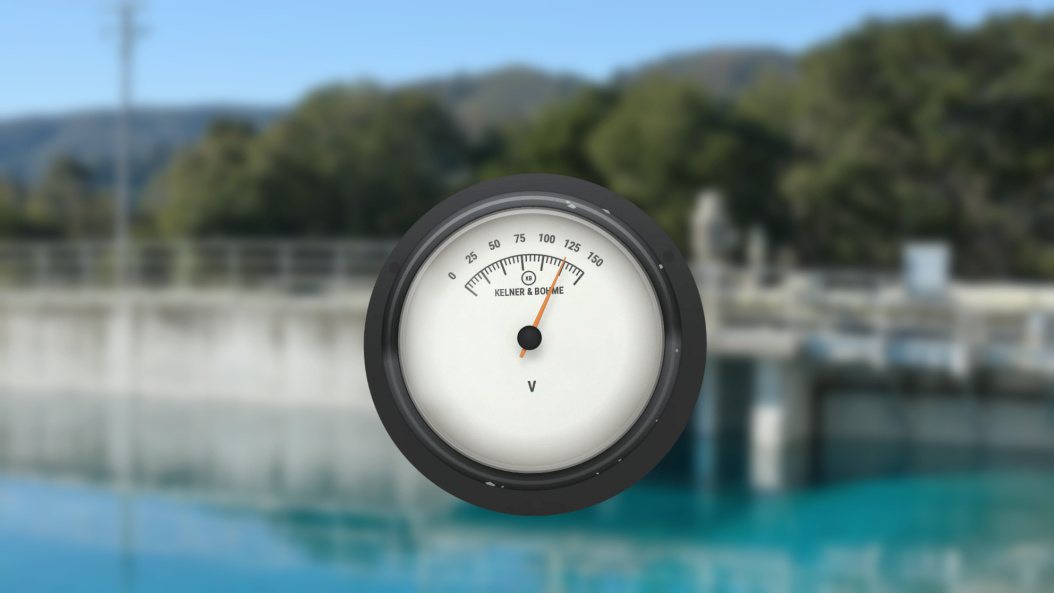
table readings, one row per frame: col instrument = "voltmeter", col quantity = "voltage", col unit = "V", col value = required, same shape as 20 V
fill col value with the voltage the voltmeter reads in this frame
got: 125 V
